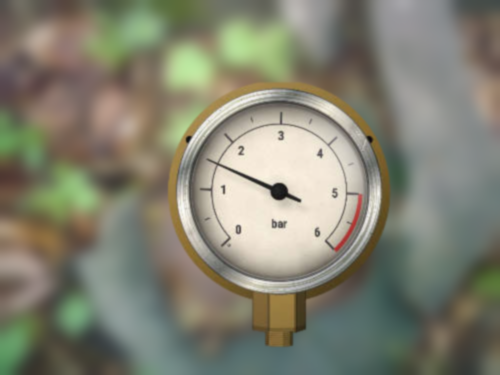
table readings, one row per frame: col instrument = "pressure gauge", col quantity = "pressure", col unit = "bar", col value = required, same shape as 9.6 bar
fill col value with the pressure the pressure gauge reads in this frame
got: 1.5 bar
